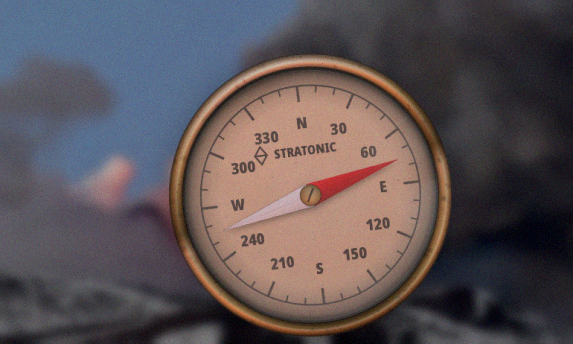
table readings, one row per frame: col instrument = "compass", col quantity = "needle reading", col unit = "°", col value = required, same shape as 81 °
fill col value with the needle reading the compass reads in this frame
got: 75 °
